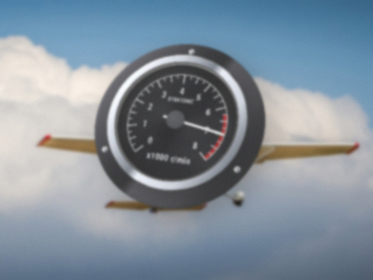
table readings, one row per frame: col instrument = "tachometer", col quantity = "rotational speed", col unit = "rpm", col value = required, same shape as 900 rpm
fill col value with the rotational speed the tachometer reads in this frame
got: 7000 rpm
